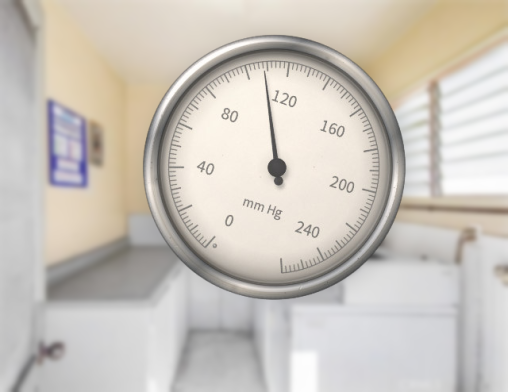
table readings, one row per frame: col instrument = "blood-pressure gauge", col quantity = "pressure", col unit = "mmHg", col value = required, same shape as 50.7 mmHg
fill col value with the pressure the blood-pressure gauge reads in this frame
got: 108 mmHg
